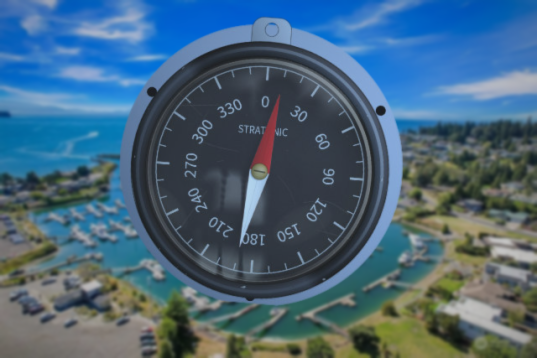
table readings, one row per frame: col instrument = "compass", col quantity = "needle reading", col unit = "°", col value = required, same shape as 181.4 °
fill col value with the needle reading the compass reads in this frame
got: 10 °
